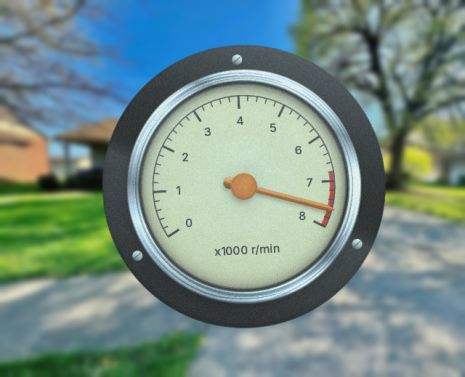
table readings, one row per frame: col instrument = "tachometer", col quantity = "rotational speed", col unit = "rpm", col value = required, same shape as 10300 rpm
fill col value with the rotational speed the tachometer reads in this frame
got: 7600 rpm
